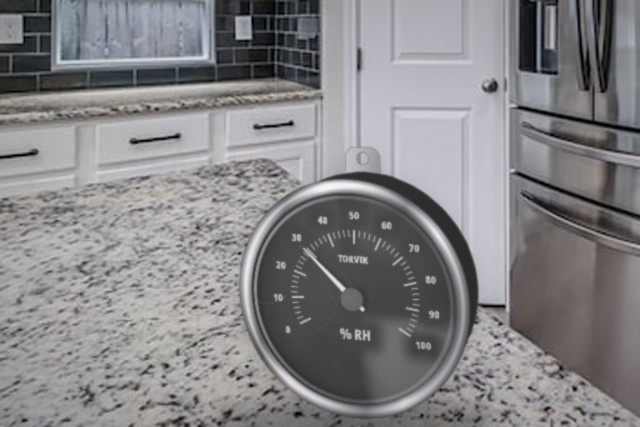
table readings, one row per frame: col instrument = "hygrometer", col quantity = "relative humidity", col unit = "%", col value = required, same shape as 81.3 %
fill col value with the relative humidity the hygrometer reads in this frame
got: 30 %
